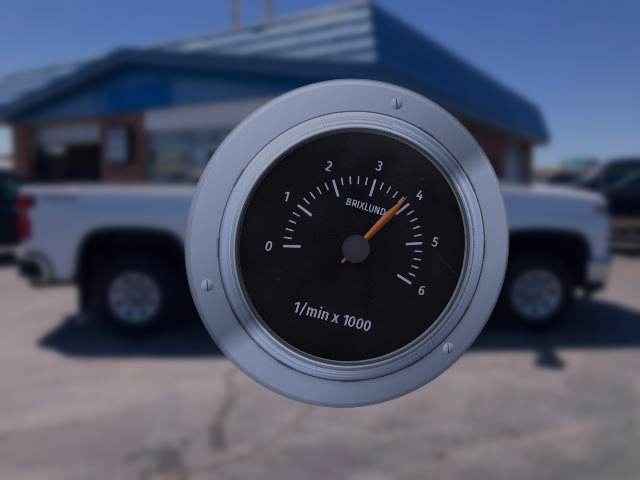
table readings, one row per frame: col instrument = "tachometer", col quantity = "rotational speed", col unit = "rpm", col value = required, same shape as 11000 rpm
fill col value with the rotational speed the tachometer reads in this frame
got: 3800 rpm
